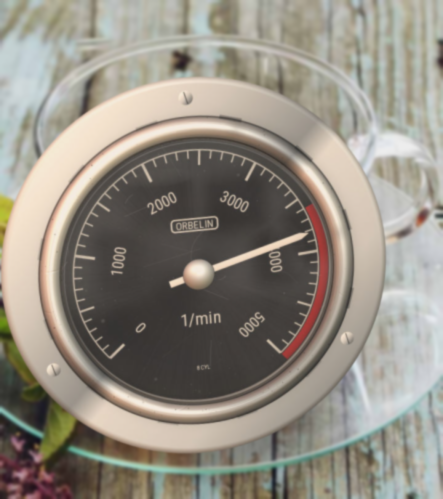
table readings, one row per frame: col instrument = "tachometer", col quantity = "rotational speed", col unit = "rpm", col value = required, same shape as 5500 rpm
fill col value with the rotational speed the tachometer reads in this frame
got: 3800 rpm
